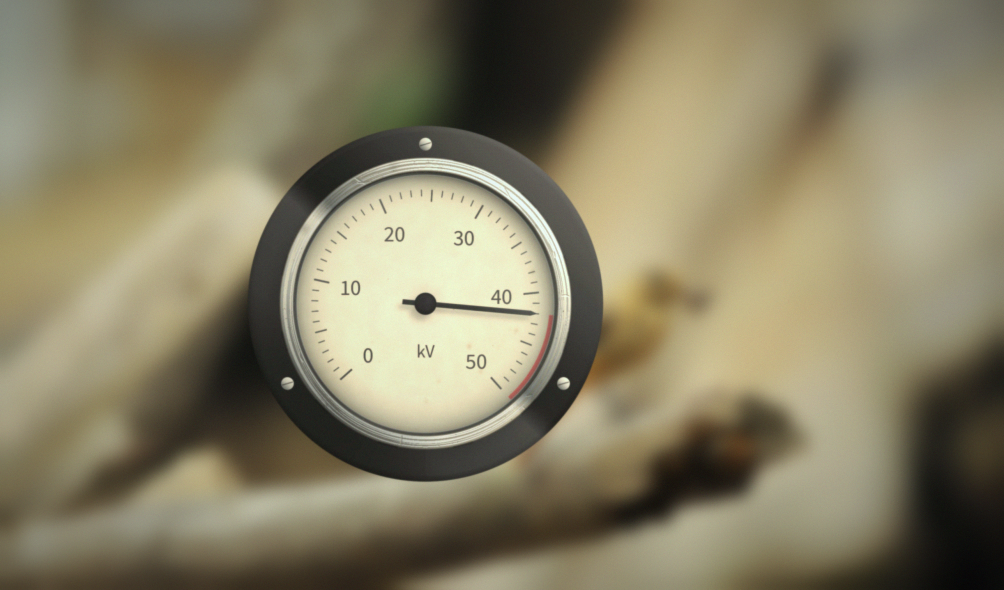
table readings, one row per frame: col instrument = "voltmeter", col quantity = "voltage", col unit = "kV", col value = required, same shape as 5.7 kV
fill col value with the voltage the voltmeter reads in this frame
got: 42 kV
